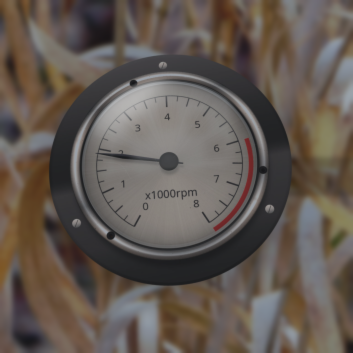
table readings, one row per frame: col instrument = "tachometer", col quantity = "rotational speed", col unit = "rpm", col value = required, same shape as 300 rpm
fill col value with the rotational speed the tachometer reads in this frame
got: 1875 rpm
